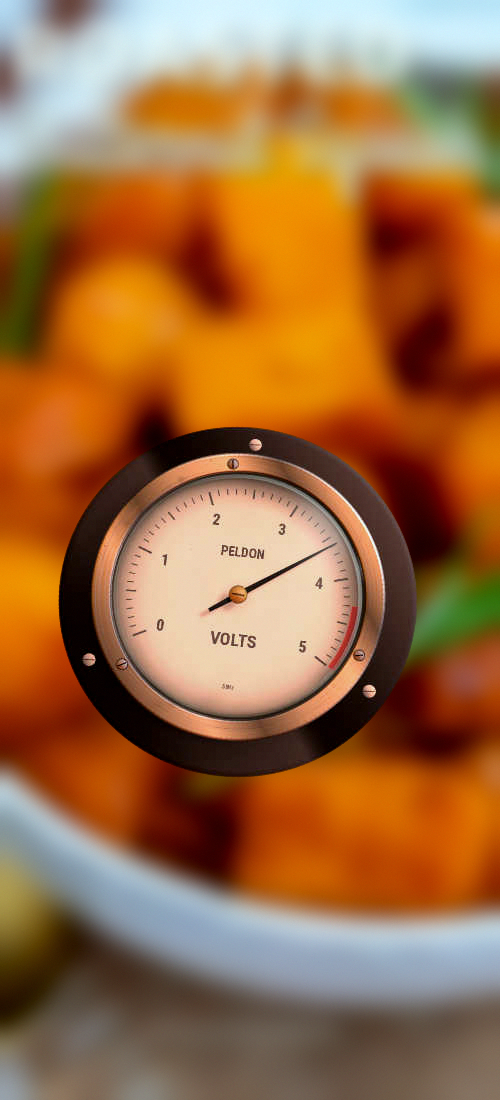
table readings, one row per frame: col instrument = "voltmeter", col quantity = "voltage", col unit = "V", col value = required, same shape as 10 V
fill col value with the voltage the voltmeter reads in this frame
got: 3.6 V
